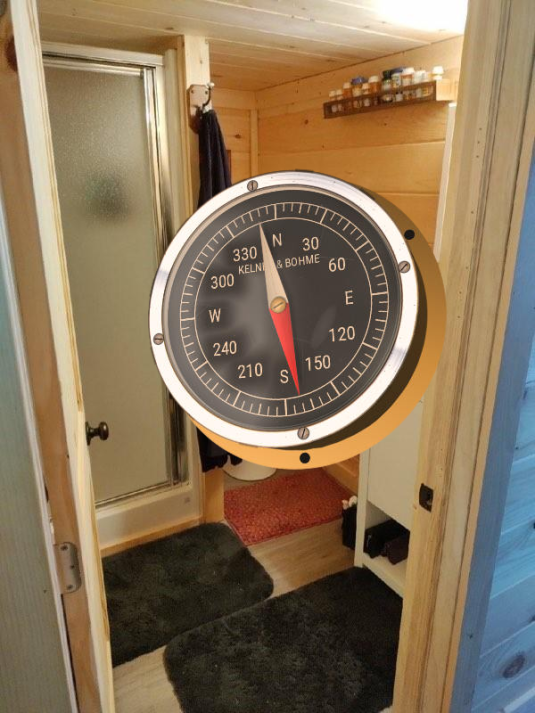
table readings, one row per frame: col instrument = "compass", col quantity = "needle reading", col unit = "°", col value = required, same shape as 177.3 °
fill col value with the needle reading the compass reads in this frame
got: 170 °
